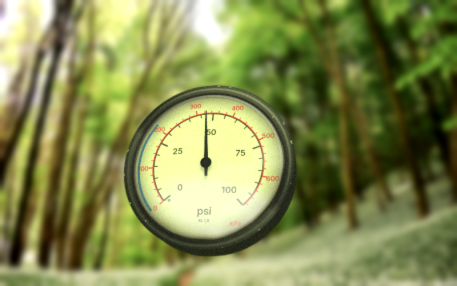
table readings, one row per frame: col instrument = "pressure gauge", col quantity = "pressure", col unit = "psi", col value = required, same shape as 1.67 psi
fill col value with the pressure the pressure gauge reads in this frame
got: 47.5 psi
